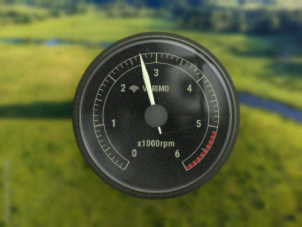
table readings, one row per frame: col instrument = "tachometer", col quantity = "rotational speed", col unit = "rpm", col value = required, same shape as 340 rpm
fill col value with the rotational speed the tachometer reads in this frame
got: 2700 rpm
